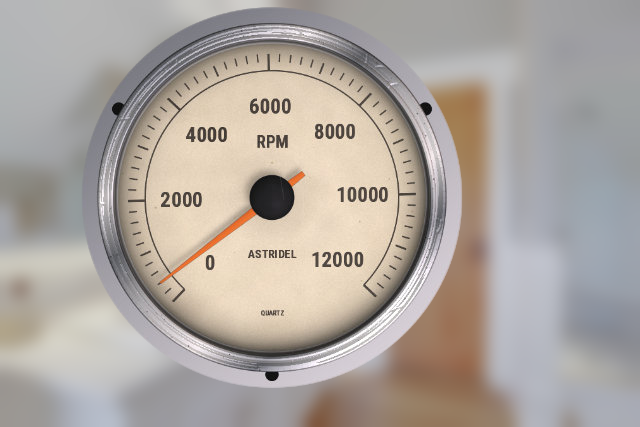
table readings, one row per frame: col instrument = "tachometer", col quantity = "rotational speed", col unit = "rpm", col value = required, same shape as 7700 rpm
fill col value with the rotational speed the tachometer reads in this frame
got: 400 rpm
